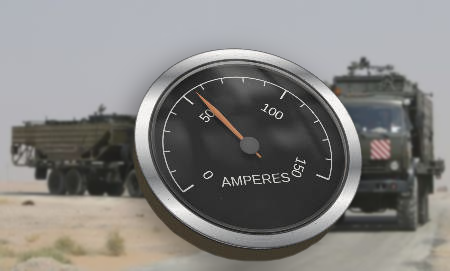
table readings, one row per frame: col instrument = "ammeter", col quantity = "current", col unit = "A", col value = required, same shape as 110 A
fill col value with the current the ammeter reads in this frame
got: 55 A
